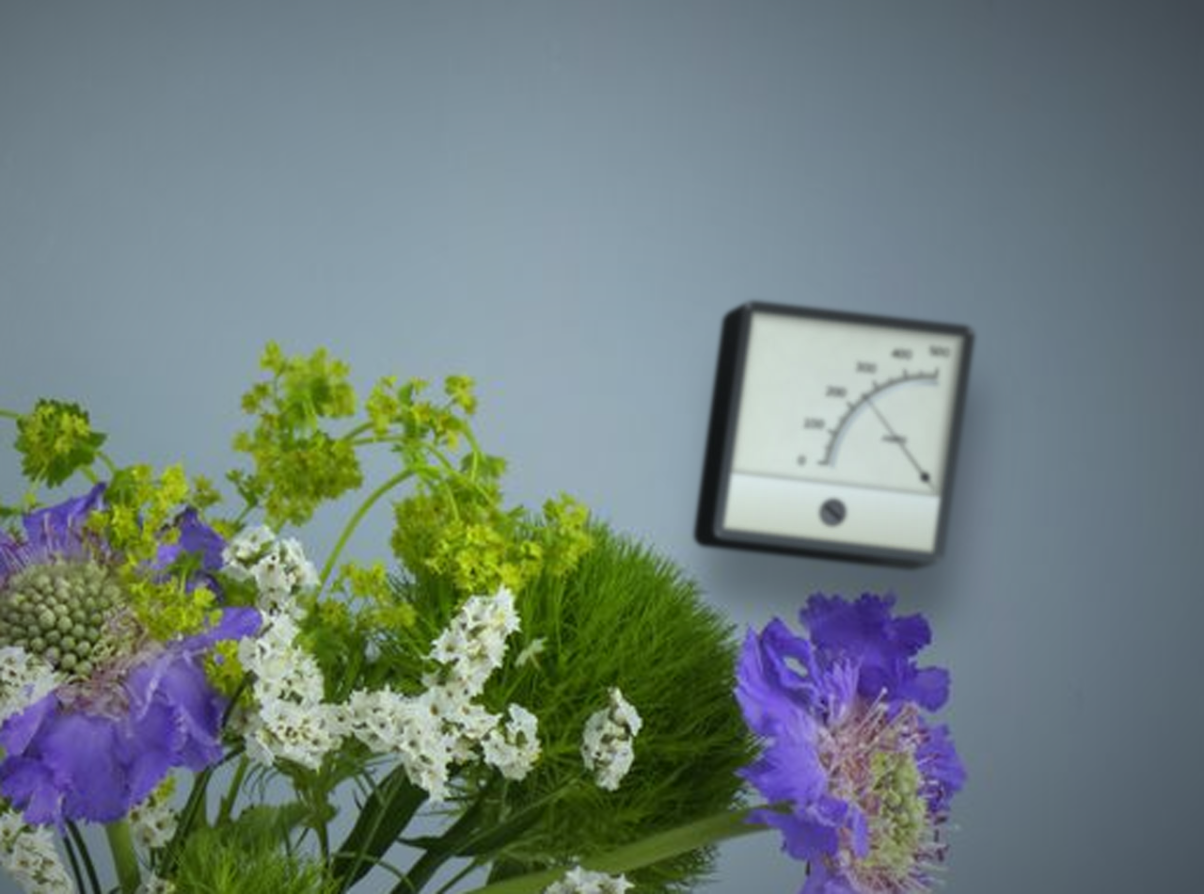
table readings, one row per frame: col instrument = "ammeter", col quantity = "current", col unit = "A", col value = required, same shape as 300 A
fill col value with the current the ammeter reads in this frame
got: 250 A
